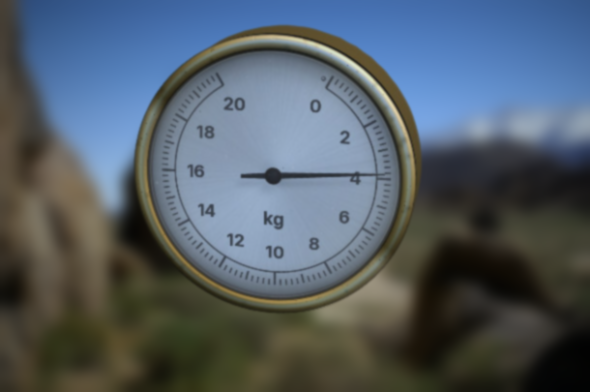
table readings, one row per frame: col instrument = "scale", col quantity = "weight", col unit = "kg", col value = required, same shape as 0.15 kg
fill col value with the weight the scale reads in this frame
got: 3.8 kg
